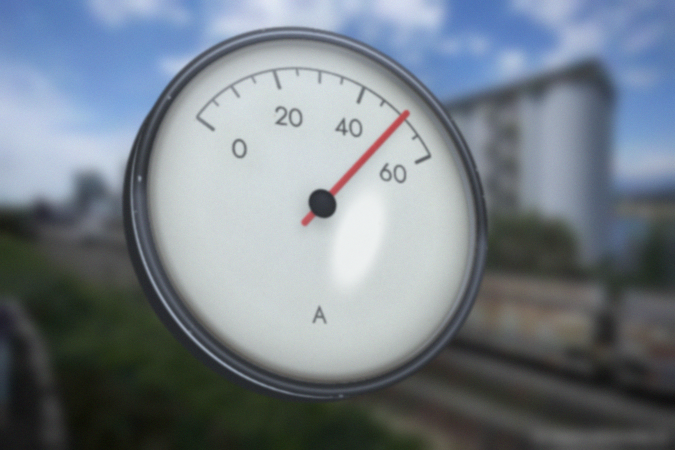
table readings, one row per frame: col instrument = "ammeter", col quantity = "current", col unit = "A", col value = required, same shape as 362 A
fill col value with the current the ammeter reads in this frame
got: 50 A
